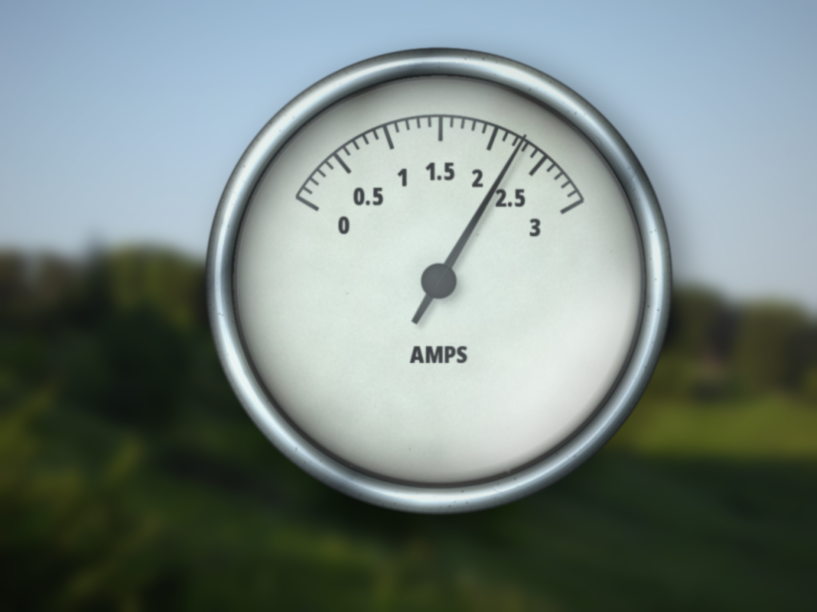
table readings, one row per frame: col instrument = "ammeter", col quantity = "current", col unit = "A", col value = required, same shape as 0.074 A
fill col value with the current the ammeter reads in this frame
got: 2.25 A
